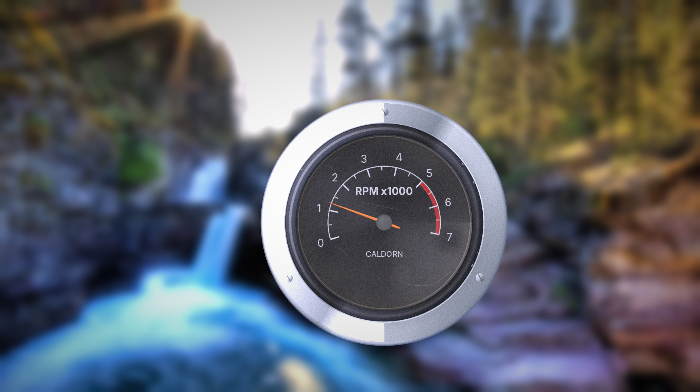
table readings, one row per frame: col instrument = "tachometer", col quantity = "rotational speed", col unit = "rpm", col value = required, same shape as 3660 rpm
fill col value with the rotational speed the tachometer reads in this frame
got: 1250 rpm
